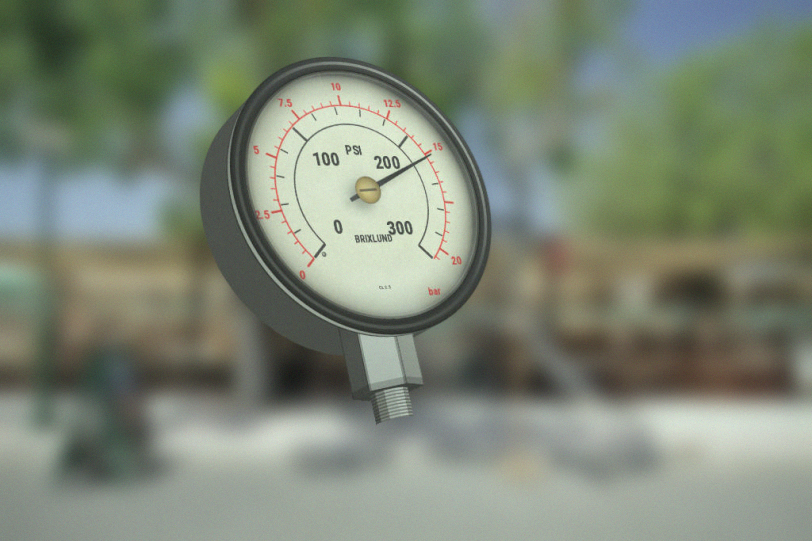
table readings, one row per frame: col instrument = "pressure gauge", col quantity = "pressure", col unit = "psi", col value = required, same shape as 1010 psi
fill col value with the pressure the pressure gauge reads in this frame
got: 220 psi
